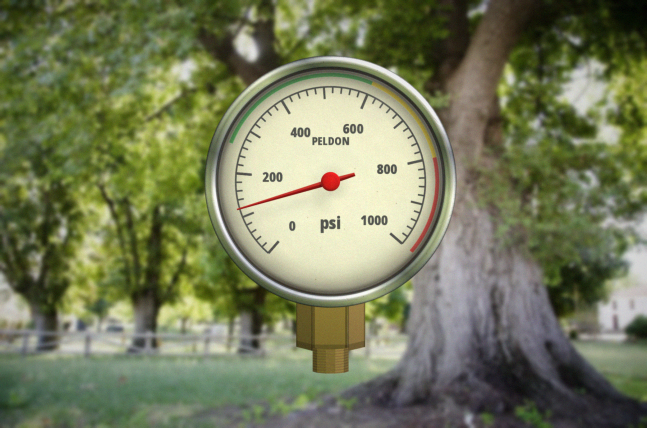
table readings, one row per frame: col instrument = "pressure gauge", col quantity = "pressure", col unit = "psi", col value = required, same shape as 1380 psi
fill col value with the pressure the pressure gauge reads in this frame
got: 120 psi
